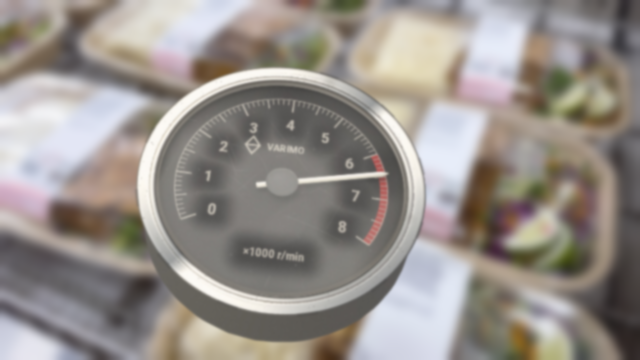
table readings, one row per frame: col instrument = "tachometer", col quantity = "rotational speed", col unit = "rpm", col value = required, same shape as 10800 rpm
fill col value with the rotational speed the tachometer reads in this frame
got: 6500 rpm
